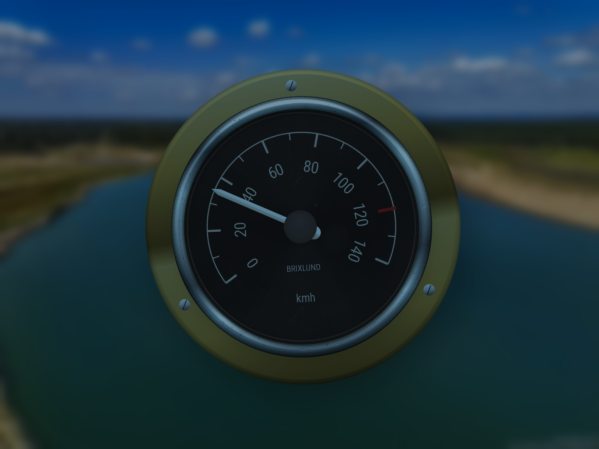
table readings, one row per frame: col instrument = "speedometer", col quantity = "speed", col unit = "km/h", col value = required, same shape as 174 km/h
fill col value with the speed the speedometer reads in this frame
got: 35 km/h
